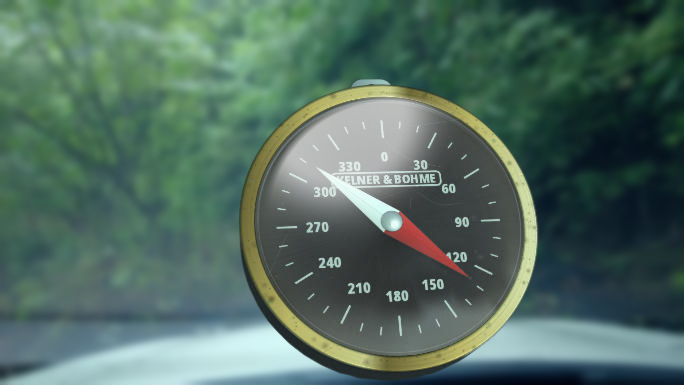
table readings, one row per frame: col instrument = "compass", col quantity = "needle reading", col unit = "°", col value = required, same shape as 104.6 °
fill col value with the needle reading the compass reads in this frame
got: 130 °
